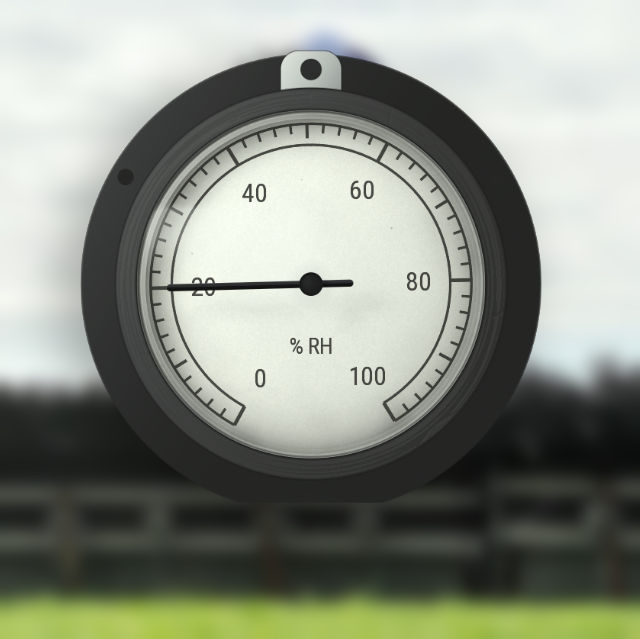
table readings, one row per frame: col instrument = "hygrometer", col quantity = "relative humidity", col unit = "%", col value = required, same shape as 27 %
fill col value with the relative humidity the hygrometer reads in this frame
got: 20 %
